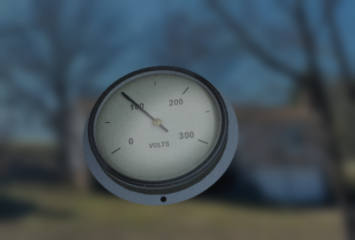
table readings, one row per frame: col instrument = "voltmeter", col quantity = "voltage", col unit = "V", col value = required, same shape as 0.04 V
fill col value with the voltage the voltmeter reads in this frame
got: 100 V
